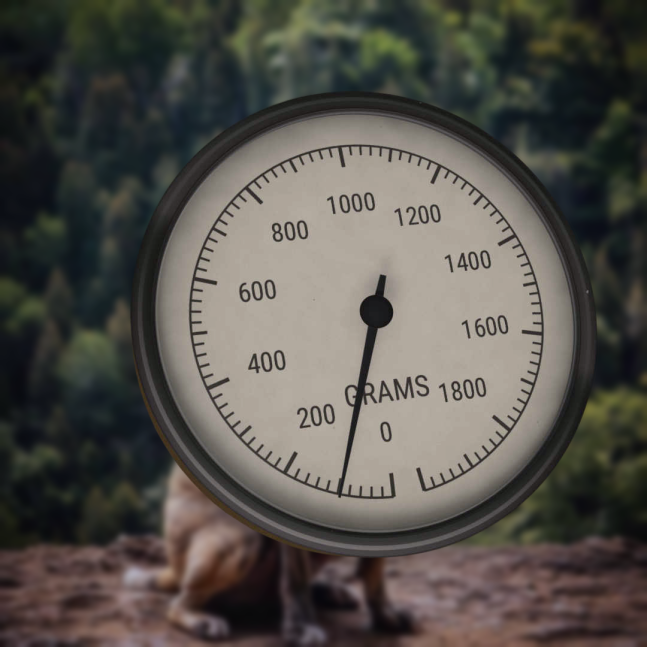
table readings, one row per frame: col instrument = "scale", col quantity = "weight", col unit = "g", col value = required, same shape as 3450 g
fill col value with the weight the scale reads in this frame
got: 100 g
